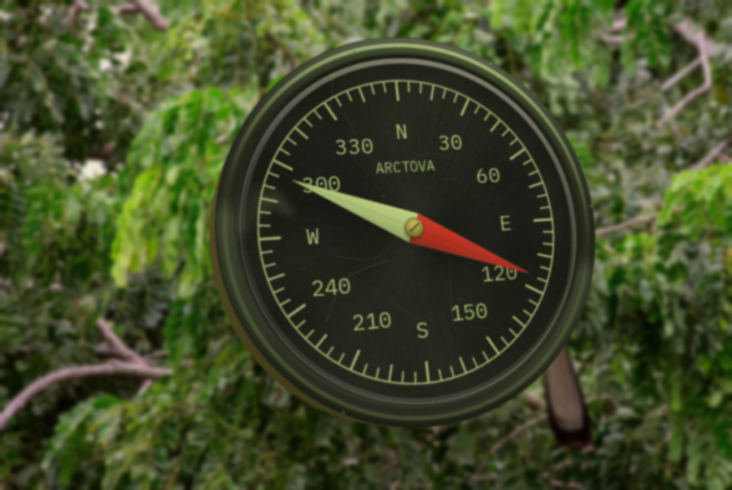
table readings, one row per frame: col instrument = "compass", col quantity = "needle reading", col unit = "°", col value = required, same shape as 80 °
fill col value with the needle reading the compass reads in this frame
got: 115 °
